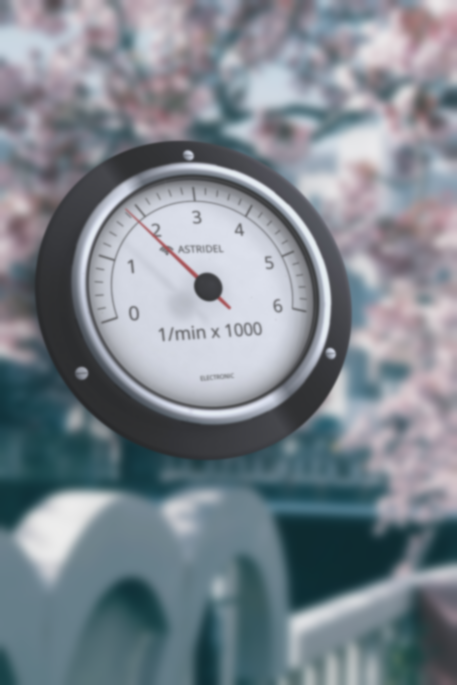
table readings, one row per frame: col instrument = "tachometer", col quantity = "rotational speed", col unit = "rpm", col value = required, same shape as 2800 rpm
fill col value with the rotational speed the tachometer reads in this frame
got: 1800 rpm
